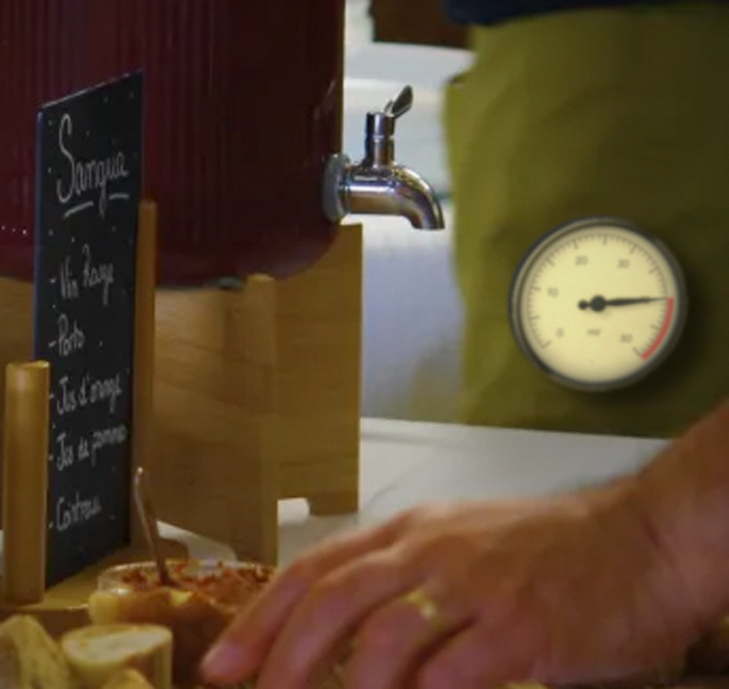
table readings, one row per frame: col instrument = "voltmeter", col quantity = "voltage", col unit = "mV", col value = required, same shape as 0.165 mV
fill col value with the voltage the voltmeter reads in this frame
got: 40 mV
